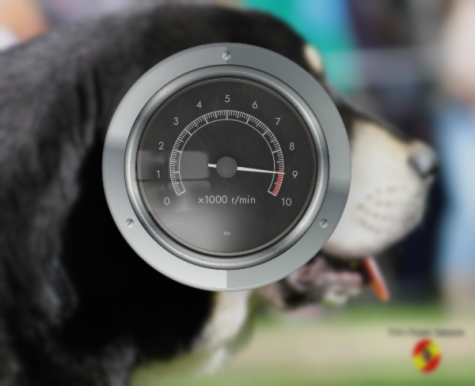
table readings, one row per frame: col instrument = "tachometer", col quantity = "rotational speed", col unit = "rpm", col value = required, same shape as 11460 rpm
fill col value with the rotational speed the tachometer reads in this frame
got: 9000 rpm
